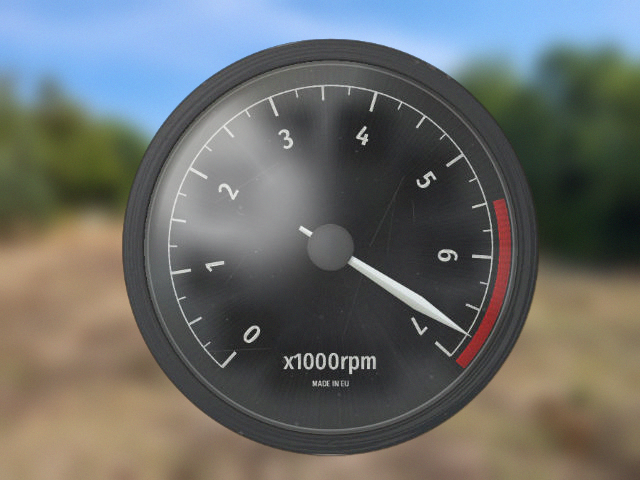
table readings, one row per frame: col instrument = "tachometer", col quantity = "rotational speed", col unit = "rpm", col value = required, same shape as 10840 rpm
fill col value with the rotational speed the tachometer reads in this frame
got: 6750 rpm
